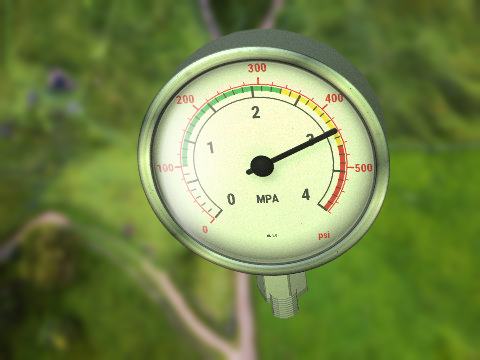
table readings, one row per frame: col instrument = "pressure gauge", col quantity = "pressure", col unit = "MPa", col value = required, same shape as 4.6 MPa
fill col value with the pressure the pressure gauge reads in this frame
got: 3 MPa
